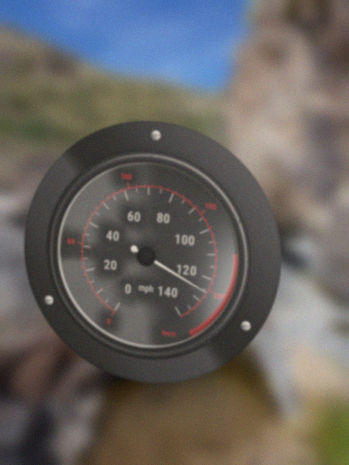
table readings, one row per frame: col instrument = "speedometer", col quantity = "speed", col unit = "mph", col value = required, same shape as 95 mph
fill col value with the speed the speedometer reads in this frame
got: 125 mph
